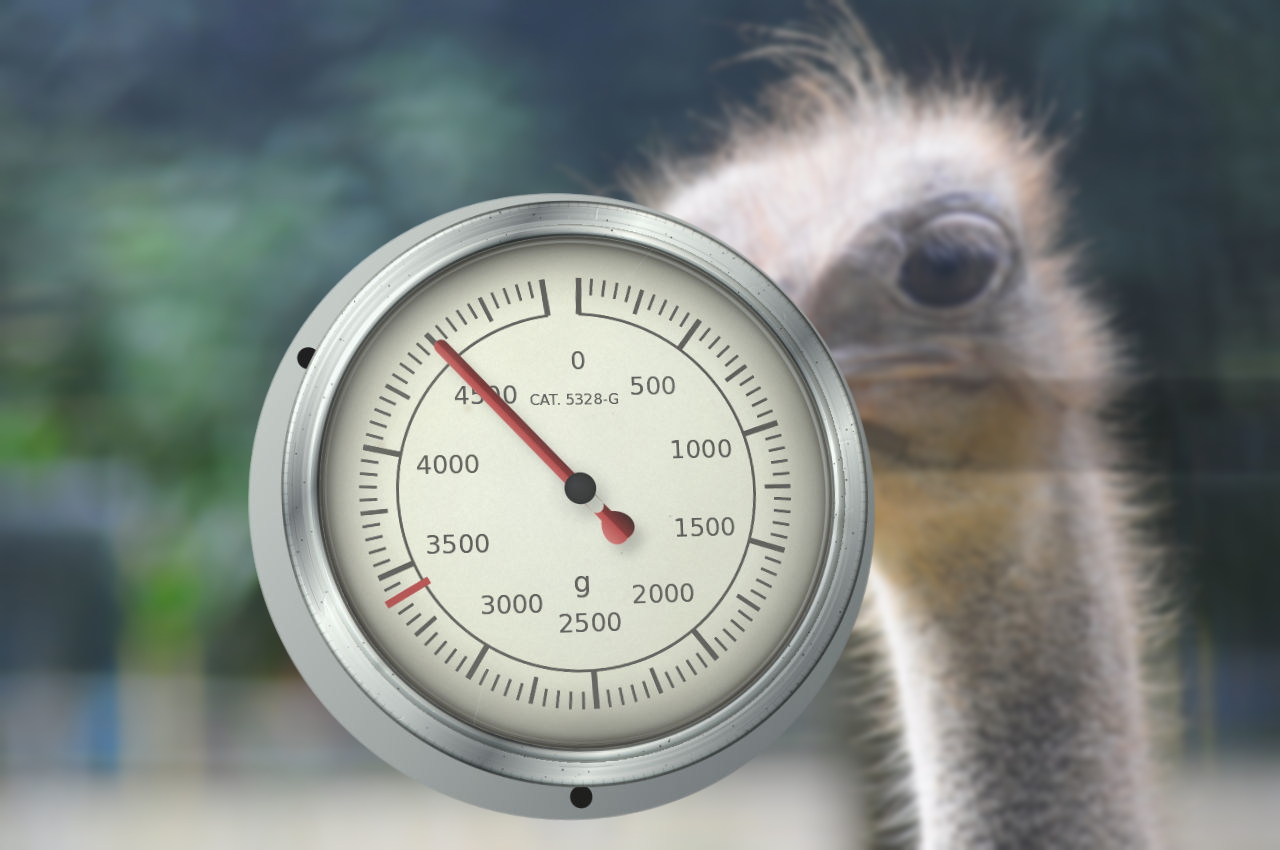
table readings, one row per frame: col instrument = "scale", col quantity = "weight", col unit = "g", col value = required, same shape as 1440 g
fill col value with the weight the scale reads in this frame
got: 4500 g
